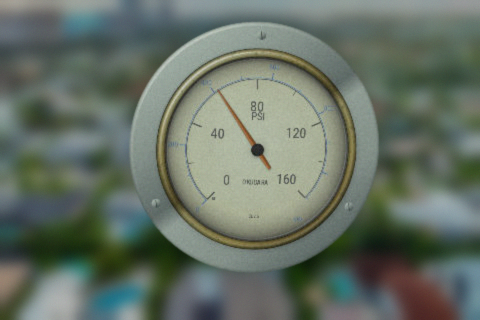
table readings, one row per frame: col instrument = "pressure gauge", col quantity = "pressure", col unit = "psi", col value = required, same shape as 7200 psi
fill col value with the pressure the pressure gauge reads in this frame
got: 60 psi
